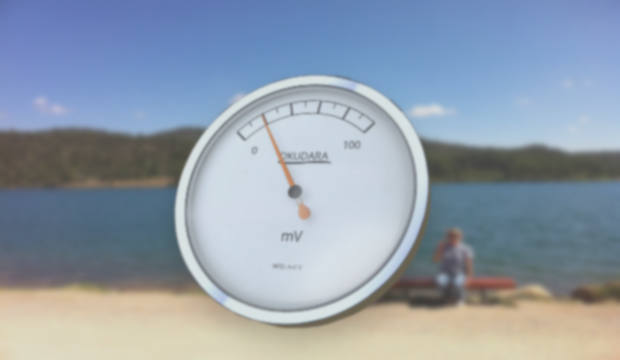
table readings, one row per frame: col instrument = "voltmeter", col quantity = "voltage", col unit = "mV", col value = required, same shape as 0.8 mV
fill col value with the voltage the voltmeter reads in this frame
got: 20 mV
